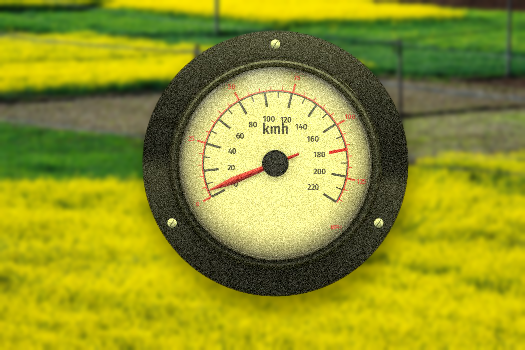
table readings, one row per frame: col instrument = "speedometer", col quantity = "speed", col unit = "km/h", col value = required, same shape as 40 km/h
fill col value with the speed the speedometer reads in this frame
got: 5 km/h
